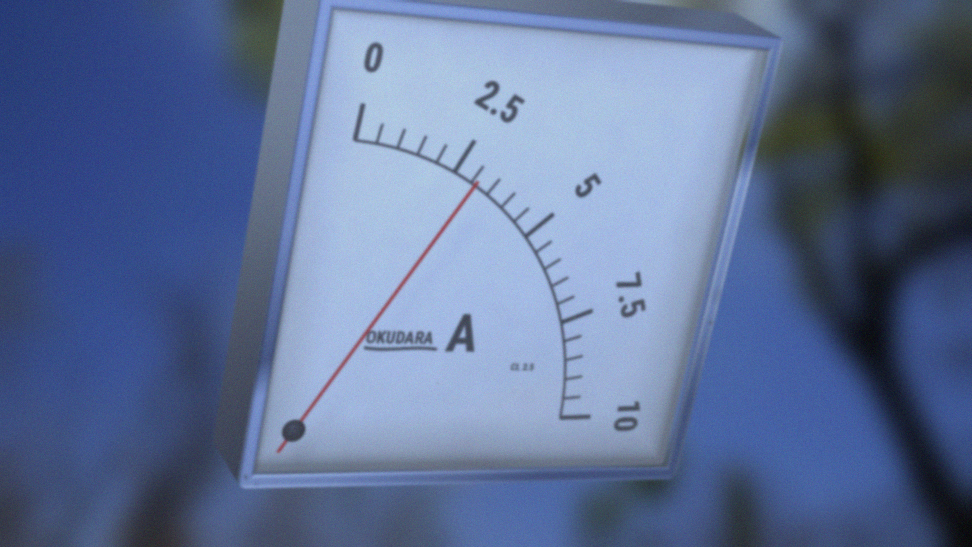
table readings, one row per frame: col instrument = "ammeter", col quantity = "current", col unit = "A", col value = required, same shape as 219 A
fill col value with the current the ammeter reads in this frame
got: 3 A
